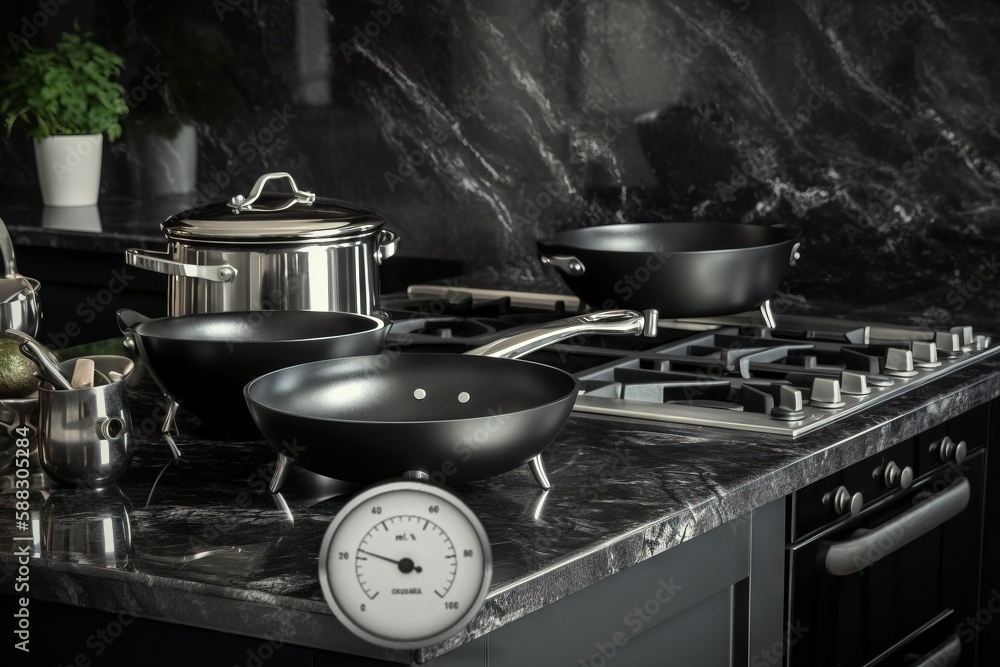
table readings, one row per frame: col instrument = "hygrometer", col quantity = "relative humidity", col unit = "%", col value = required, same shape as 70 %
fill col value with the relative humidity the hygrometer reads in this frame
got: 24 %
